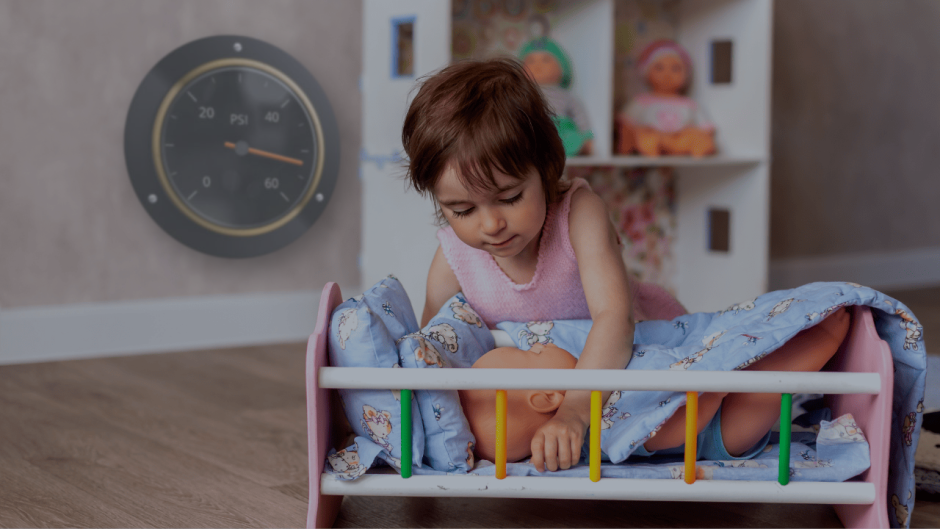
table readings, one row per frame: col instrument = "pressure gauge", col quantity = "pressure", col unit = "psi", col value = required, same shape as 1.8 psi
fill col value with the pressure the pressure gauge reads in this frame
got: 52.5 psi
